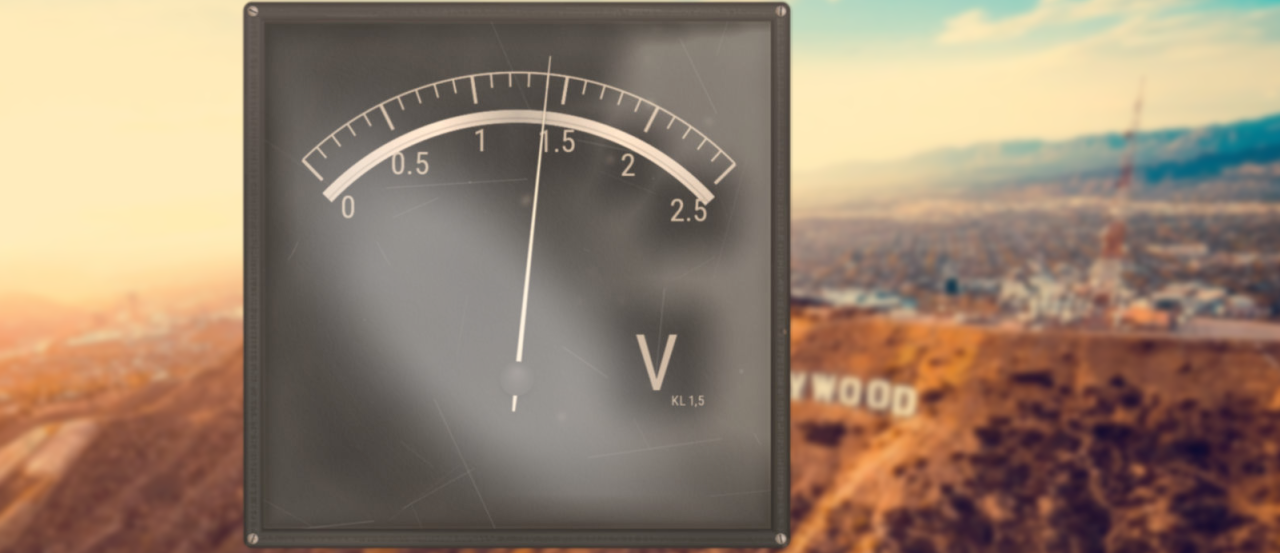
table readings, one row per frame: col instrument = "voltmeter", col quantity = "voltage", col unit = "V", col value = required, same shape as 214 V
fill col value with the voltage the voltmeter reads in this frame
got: 1.4 V
